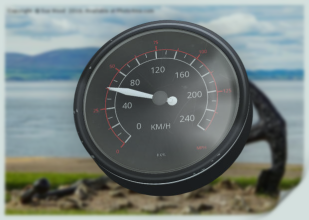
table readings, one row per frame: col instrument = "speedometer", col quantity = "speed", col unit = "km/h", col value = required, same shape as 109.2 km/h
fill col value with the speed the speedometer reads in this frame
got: 60 km/h
